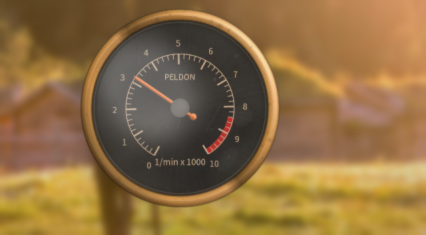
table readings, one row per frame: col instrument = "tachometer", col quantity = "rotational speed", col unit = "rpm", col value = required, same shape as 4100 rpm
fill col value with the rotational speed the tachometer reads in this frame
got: 3200 rpm
